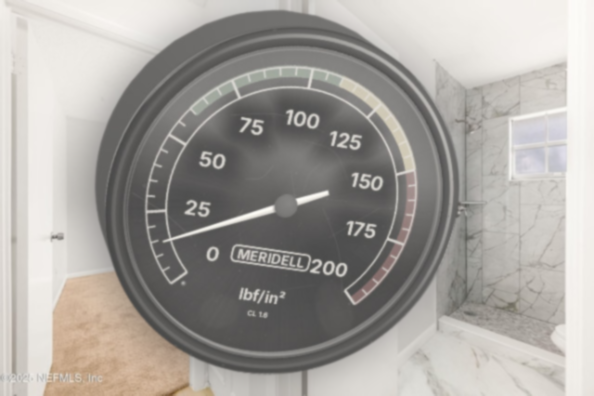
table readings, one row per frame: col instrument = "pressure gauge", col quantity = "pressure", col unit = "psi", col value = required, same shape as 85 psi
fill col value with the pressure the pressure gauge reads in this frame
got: 15 psi
